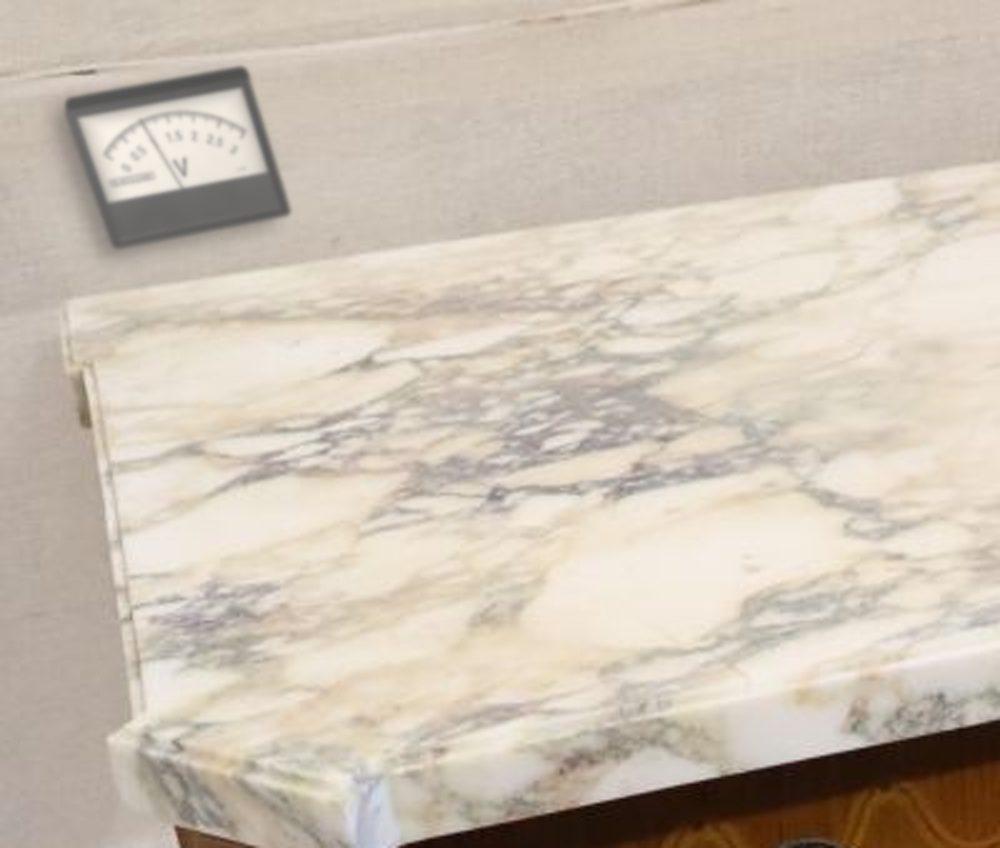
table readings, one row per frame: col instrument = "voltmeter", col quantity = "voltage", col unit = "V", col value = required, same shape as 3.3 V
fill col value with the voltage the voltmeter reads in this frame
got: 1 V
